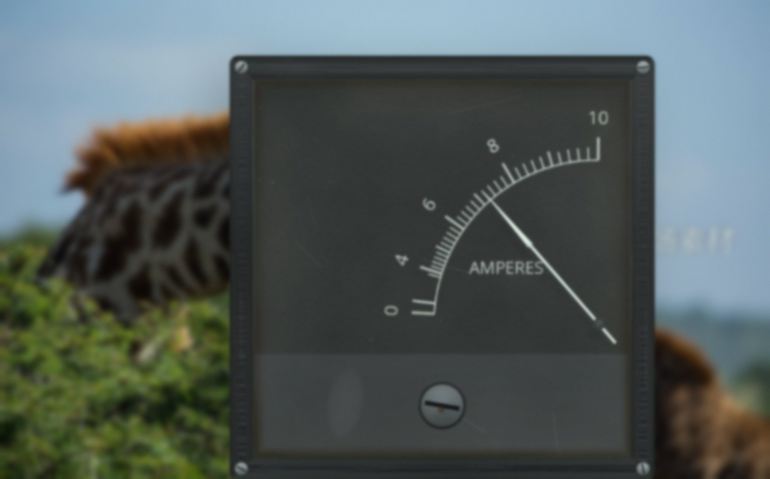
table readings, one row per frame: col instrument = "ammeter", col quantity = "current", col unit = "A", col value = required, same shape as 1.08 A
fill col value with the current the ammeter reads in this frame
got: 7.2 A
